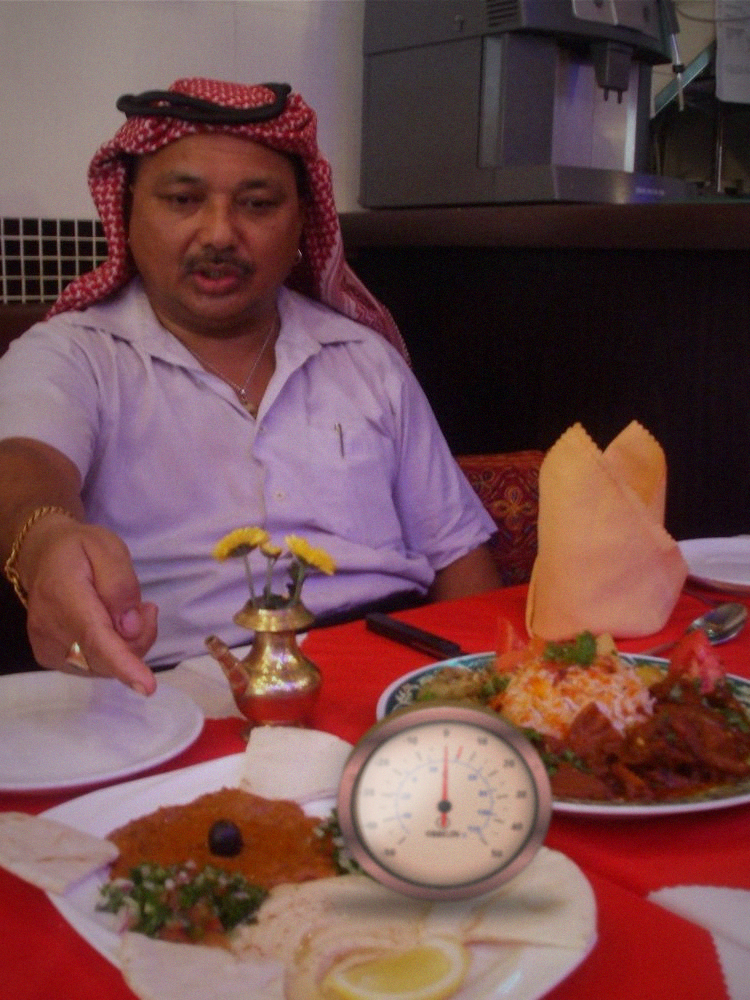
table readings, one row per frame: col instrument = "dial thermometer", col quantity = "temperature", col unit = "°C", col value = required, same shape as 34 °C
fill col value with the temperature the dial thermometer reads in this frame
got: 0 °C
